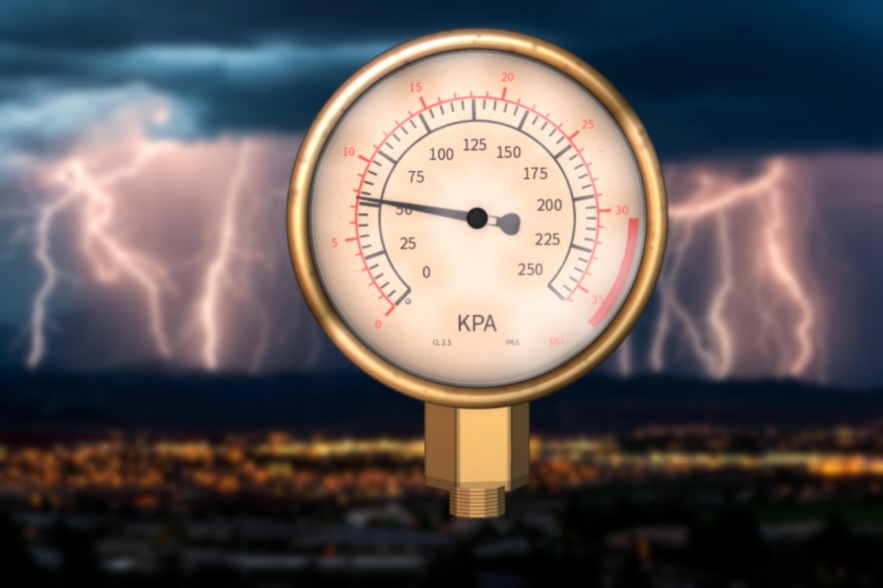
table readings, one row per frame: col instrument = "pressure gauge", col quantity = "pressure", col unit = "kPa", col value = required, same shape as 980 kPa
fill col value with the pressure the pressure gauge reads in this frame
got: 52.5 kPa
